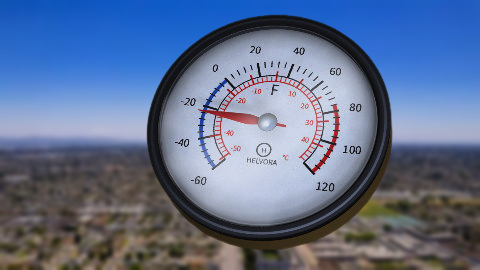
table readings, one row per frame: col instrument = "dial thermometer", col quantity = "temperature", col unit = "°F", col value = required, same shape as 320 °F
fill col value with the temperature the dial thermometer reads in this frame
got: -24 °F
